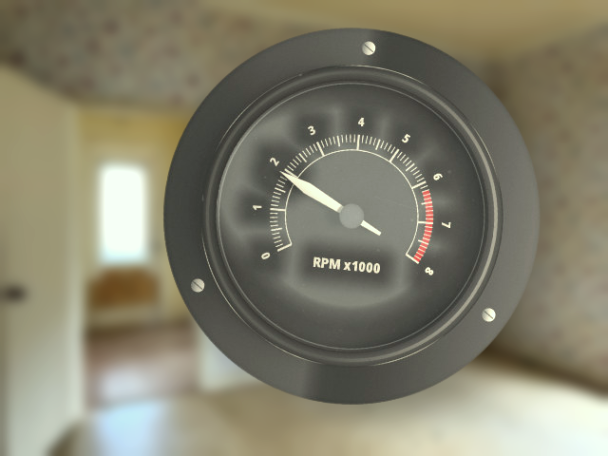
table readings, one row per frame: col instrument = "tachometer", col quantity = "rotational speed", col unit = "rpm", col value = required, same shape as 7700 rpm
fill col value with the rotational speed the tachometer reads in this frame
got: 1900 rpm
